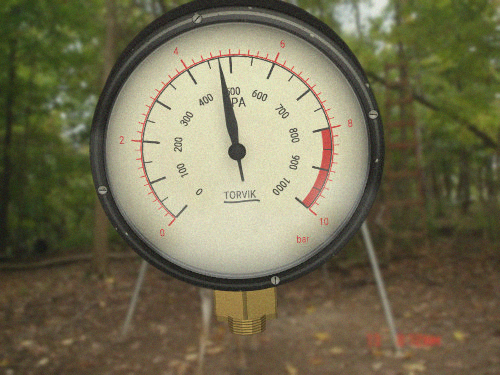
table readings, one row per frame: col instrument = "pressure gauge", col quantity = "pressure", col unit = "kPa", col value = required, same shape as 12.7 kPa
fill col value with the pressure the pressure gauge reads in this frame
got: 475 kPa
